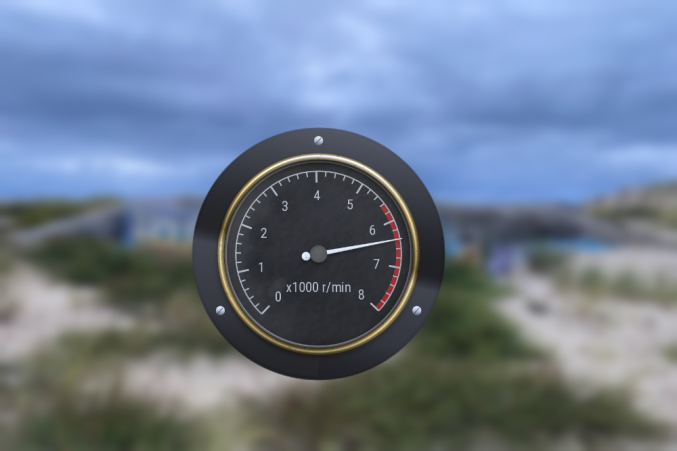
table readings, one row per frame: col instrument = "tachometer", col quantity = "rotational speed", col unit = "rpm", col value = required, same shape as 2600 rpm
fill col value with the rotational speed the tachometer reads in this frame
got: 6400 rpm
